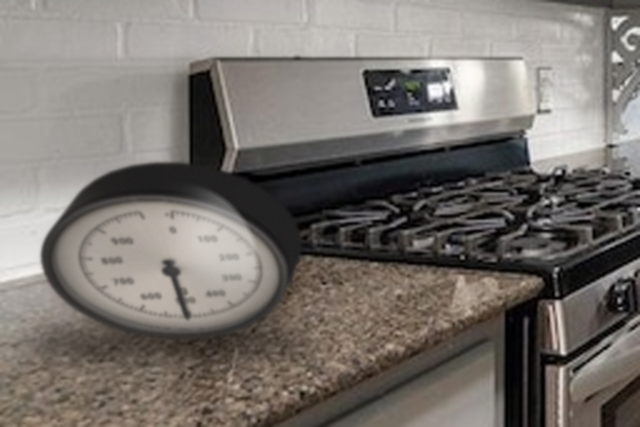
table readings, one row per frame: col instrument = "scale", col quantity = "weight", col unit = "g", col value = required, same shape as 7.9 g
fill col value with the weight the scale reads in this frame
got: 500 g
